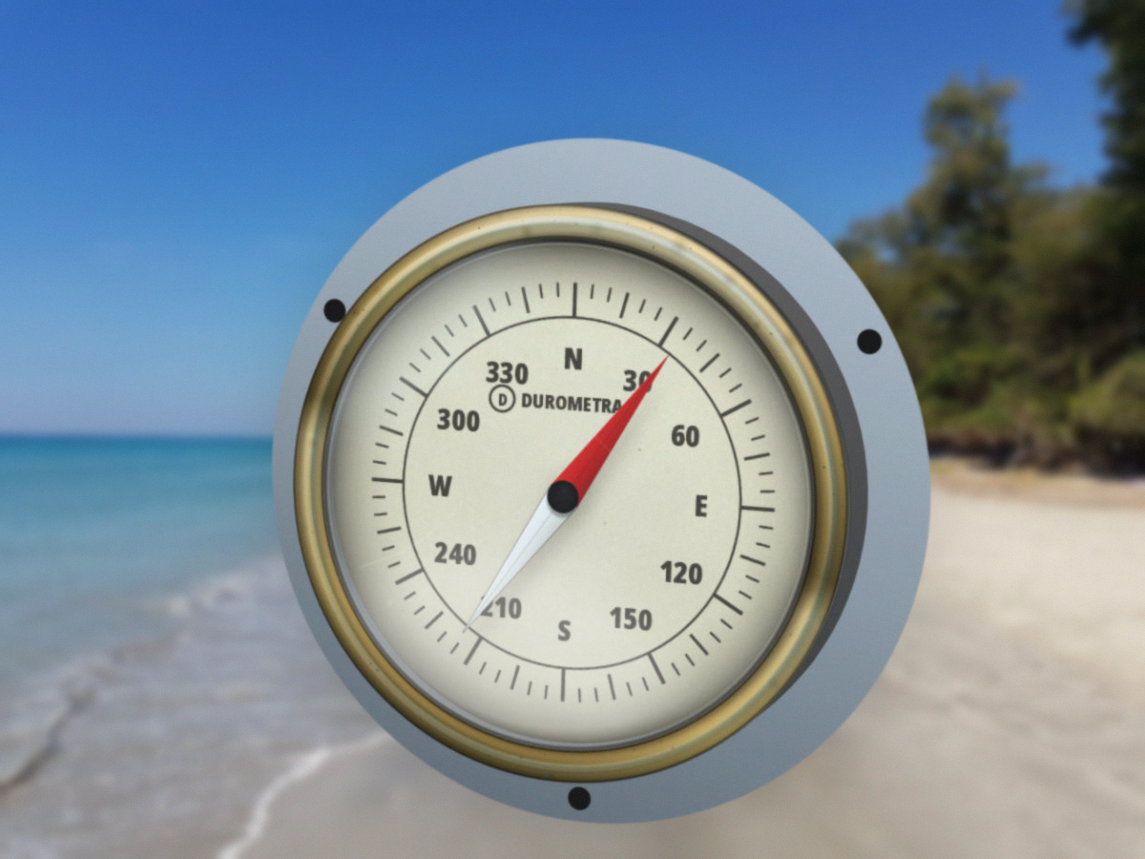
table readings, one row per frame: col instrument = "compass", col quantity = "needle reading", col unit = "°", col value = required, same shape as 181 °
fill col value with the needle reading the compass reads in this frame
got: 35 °
